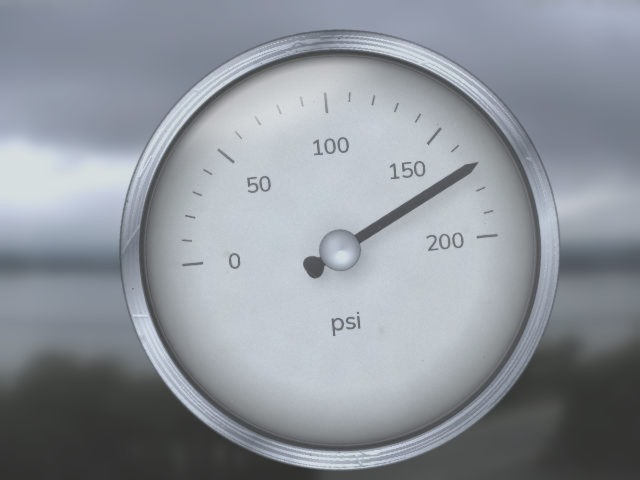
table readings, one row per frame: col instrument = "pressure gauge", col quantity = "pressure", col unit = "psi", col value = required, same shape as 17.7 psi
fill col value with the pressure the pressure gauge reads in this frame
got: 170 psi
